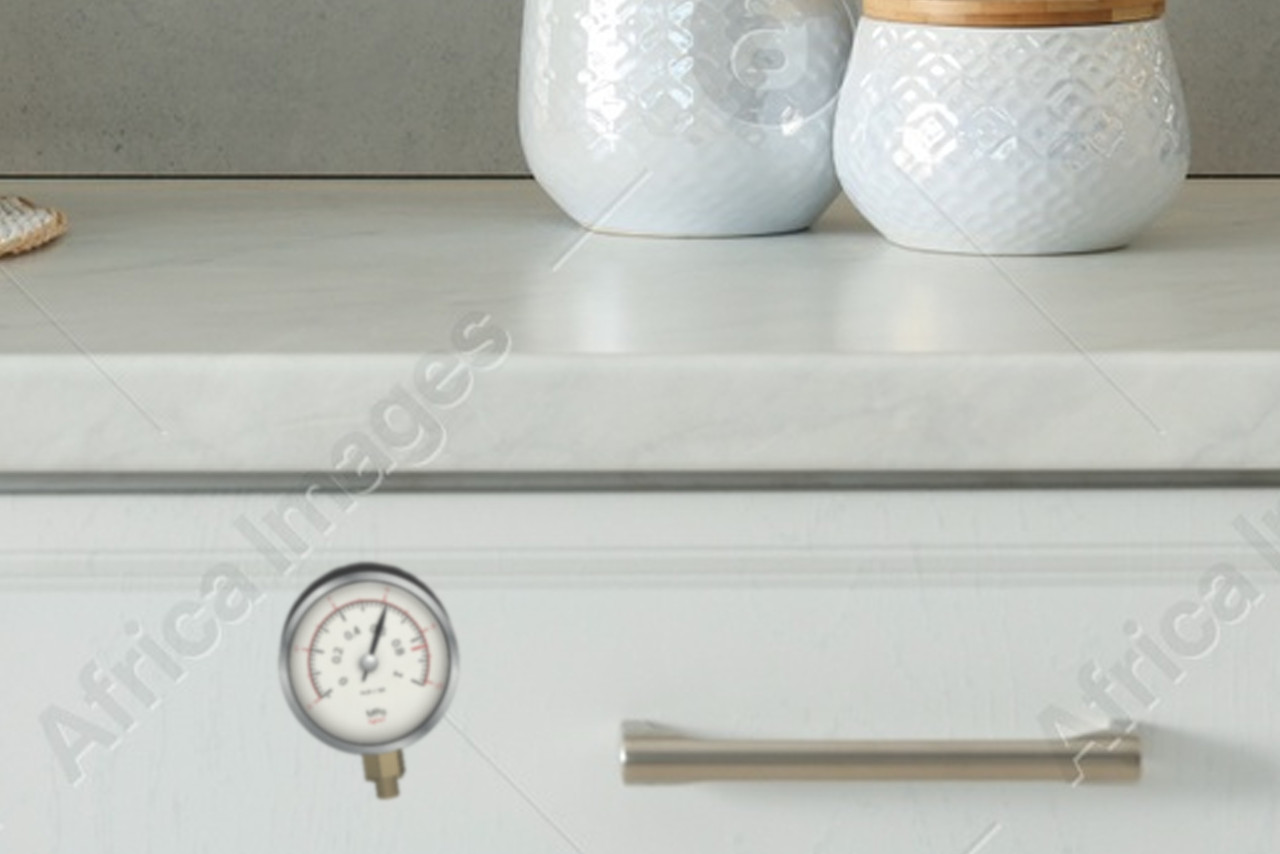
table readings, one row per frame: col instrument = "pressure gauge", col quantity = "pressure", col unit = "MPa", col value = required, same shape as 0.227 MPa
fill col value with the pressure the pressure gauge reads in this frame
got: 0.6 MPa
